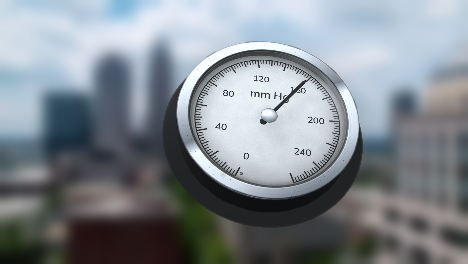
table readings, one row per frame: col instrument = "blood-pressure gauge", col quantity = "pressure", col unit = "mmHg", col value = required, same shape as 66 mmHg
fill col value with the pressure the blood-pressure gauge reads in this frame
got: 160 mmHg
